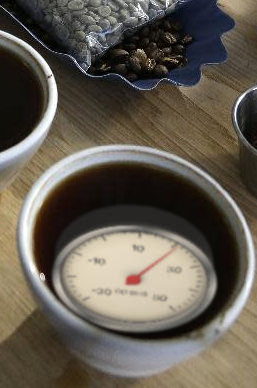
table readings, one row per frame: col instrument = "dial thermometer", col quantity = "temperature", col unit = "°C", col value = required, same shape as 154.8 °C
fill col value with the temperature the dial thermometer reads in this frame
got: 20 °C
